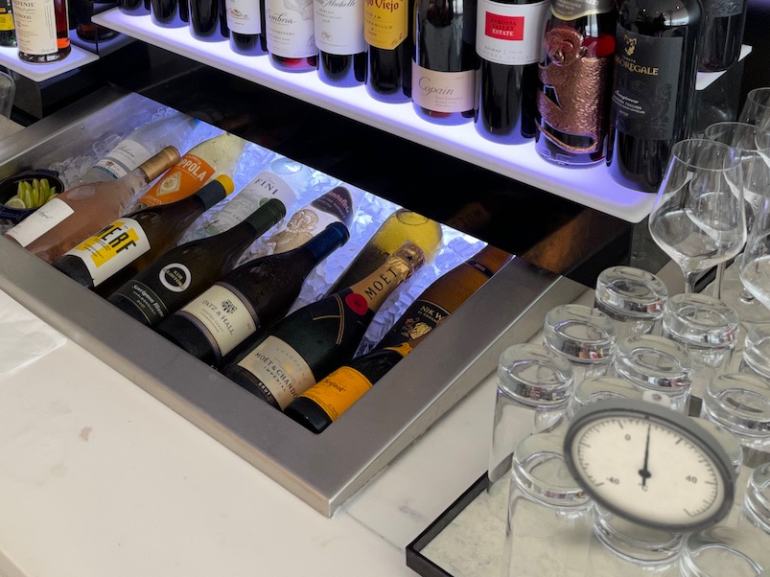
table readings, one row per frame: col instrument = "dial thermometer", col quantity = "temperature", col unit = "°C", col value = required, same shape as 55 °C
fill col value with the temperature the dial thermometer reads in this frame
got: 10 °C
